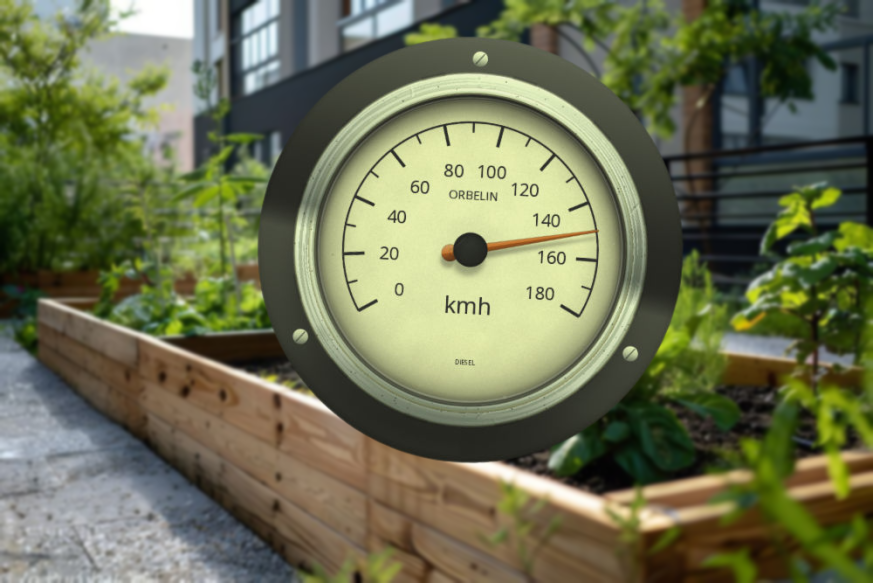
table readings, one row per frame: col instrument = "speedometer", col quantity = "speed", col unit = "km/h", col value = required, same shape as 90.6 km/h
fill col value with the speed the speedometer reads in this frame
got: 150 km/h
